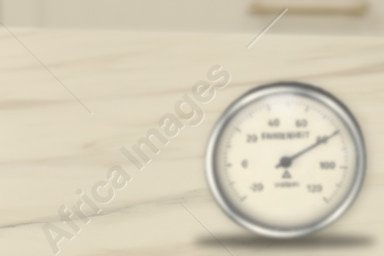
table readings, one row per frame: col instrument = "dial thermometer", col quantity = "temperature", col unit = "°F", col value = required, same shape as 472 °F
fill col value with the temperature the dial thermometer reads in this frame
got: 80 °F
